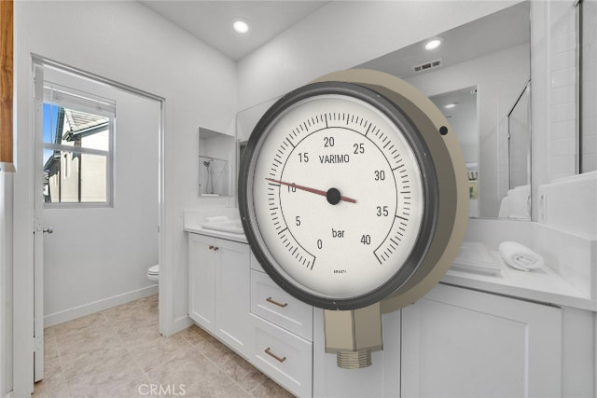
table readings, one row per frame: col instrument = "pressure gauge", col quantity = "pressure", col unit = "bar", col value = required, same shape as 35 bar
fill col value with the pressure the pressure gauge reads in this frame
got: 10.5 bar
